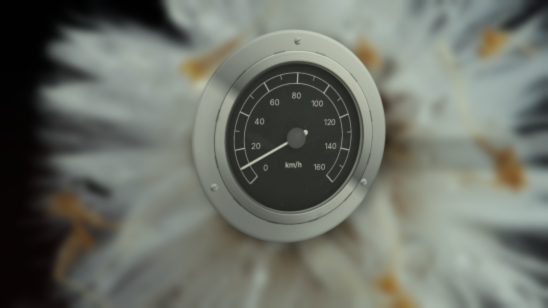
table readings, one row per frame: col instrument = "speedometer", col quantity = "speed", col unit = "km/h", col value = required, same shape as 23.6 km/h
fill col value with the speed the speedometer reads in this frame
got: 10 km/h
